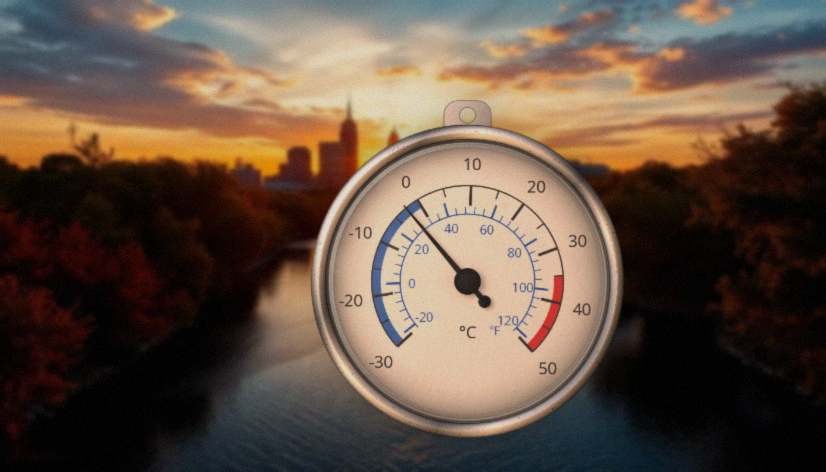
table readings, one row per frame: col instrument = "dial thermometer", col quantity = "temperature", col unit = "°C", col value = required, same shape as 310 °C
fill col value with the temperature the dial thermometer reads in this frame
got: -2.5 °C
